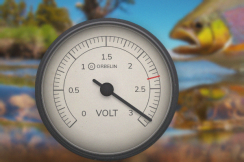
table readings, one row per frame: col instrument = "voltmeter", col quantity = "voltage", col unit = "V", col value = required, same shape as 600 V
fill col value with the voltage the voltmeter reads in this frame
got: 2.9 V
